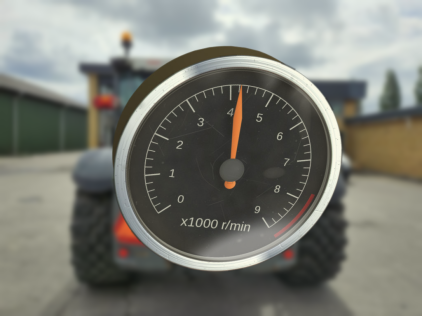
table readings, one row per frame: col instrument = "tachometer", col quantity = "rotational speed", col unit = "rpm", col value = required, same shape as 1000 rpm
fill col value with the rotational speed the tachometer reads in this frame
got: 4200 rpm
